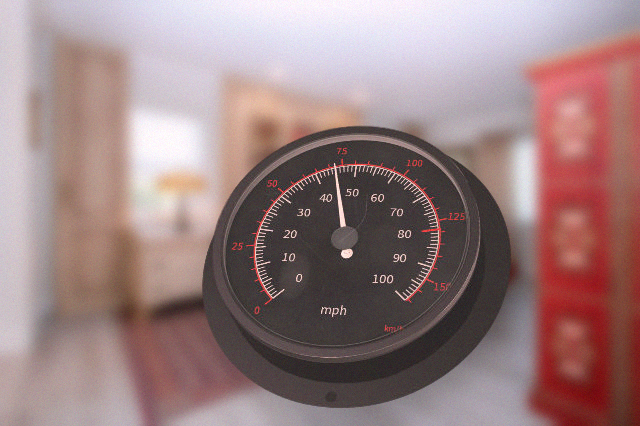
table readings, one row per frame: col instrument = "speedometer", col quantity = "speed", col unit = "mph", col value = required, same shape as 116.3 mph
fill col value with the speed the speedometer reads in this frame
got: 45 mph
